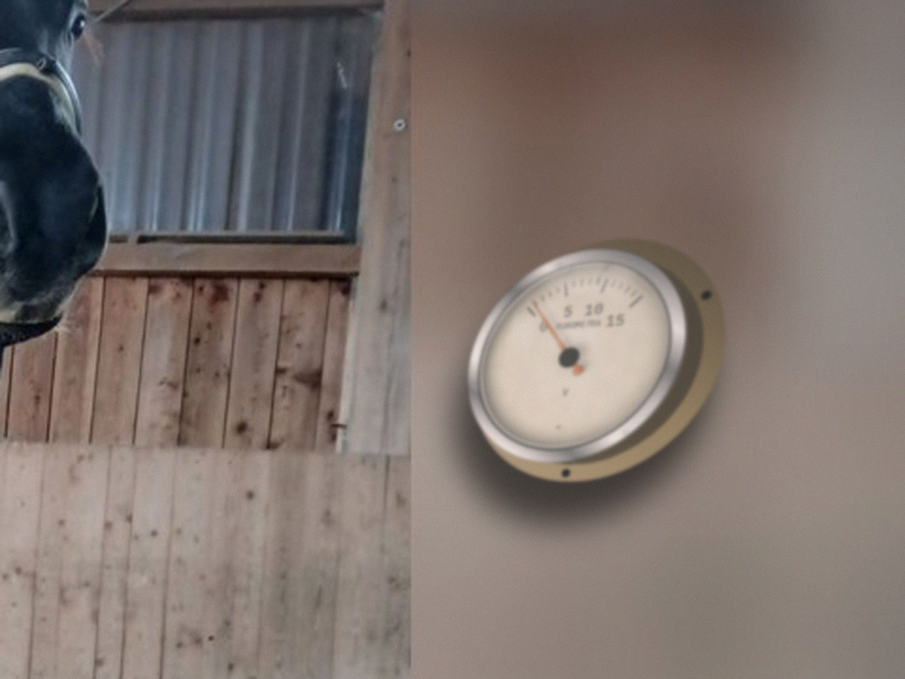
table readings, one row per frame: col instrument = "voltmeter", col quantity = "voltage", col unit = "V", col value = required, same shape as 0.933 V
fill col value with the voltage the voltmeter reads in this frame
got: 1 V
